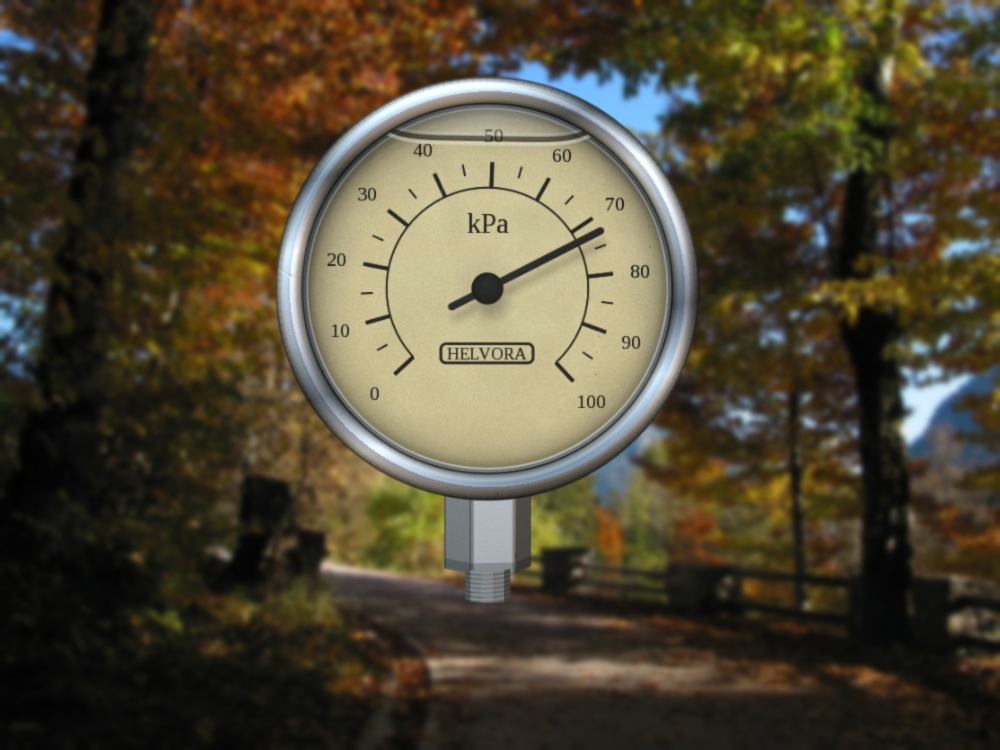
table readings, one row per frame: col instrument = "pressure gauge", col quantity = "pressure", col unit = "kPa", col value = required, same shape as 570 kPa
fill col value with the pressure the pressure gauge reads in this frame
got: 72.5 kPa
